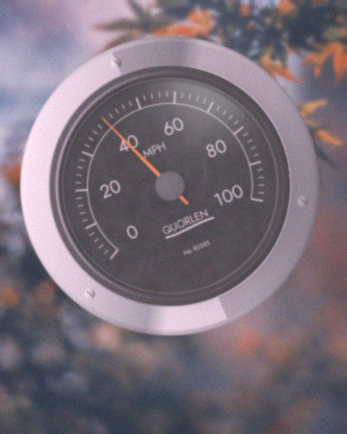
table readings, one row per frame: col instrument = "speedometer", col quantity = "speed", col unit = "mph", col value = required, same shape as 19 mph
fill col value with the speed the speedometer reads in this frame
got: 40 mph
